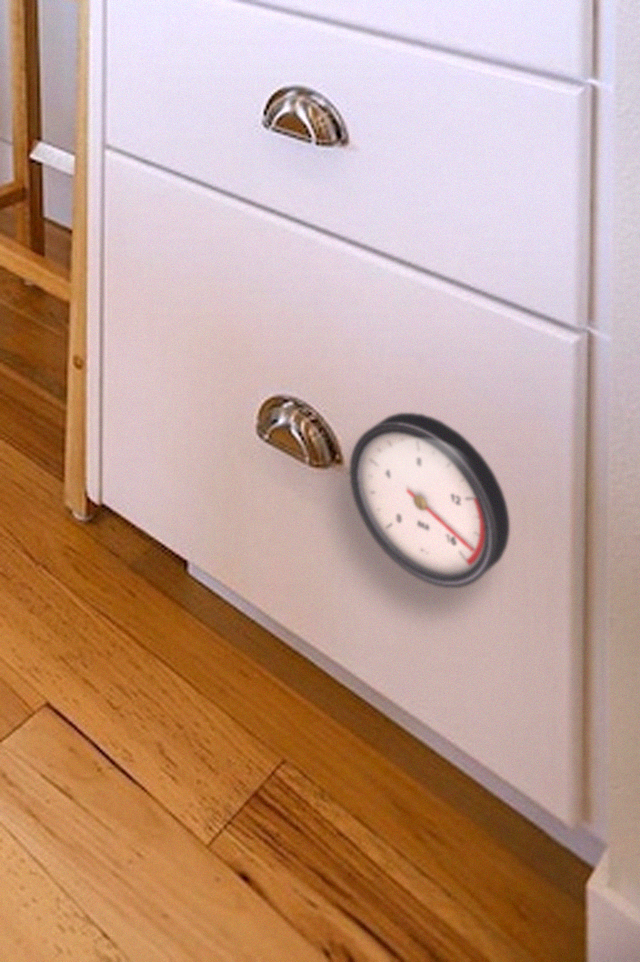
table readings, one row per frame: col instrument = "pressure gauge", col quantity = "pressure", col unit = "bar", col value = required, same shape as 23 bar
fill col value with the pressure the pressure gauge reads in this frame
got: 15 bar
